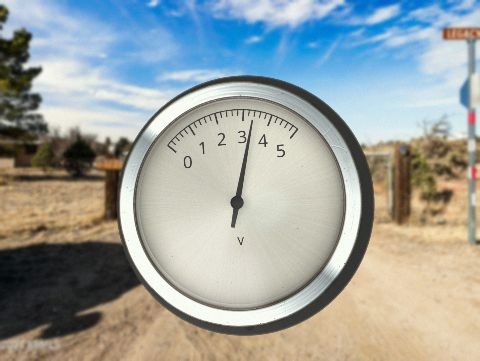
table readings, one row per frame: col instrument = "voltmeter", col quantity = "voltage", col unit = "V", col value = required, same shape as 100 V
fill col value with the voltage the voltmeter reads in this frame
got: 3.4 V
